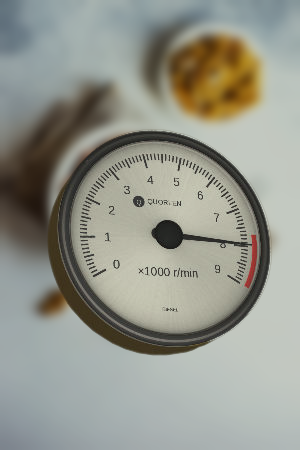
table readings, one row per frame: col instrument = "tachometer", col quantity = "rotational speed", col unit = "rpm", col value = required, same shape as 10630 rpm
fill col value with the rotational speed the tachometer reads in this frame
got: 8000 rpm
